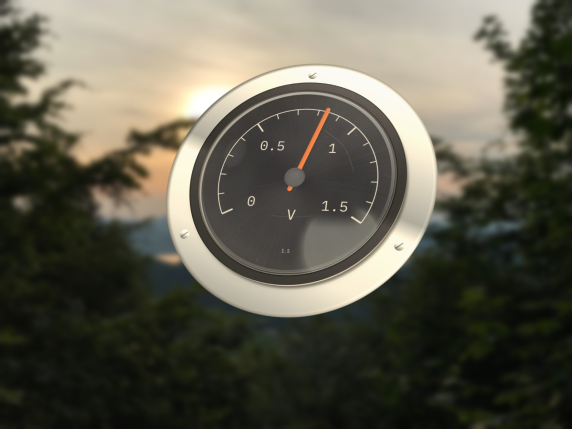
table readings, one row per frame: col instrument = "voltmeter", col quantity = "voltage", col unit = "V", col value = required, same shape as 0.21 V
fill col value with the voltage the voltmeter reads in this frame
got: 0.85 V
